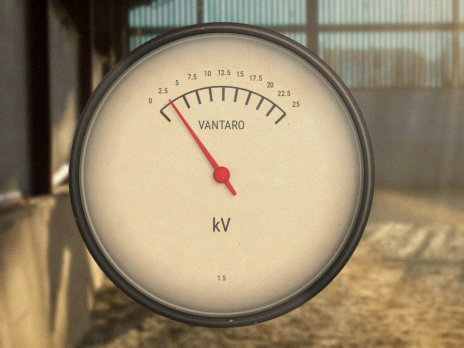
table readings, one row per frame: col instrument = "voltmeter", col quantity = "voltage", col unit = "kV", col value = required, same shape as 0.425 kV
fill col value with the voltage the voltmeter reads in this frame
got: 2.5 kV
